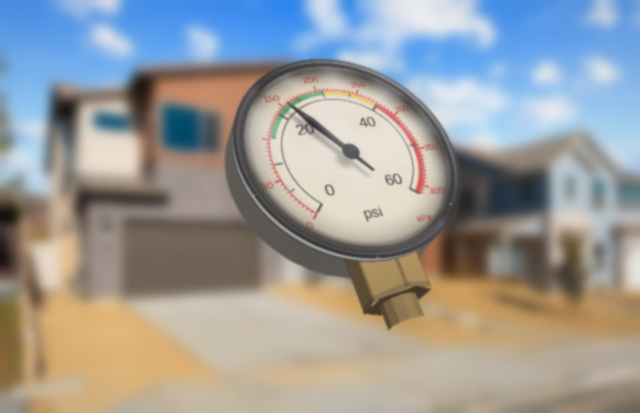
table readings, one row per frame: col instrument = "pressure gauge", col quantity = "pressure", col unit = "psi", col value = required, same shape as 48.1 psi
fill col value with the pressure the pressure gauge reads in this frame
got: 22.5 psi
